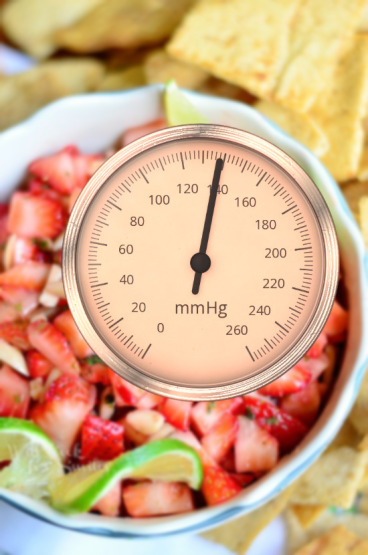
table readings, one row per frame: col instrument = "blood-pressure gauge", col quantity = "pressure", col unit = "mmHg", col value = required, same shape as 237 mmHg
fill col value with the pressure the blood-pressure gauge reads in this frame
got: 138 mmHg
